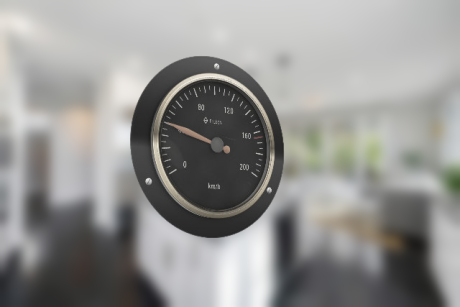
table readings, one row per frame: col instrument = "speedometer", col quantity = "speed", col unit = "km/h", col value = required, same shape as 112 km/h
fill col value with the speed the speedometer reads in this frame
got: 40 km/h
